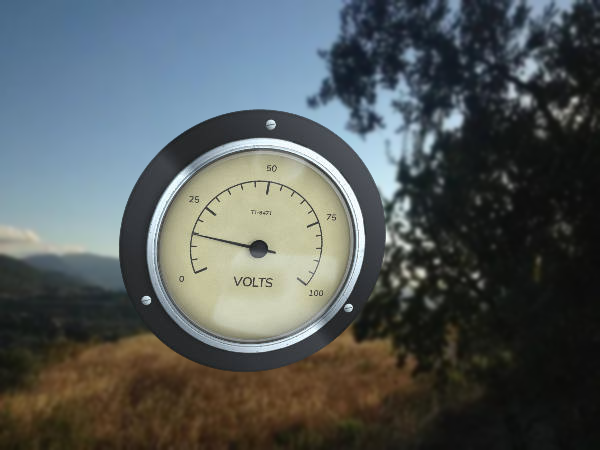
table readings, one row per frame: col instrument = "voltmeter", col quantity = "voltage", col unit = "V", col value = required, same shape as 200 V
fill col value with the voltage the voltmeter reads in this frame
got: 15 V
